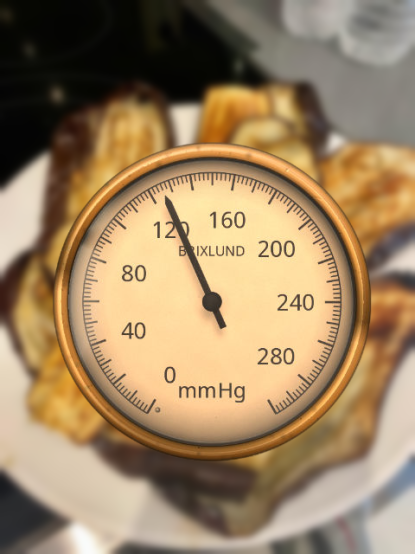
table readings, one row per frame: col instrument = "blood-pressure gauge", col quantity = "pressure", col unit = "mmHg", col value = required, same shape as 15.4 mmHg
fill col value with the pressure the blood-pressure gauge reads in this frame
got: 126 mmHg
